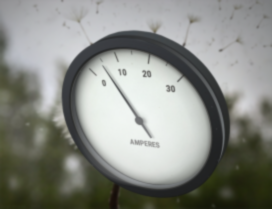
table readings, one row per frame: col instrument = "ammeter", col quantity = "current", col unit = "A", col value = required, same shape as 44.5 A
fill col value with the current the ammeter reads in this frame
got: 5 A
